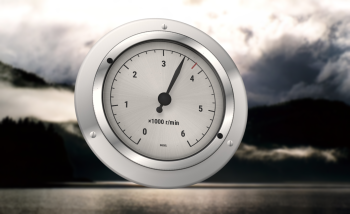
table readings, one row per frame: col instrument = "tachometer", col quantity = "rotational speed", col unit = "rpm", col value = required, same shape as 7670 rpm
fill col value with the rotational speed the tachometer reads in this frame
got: 3500 rpm
